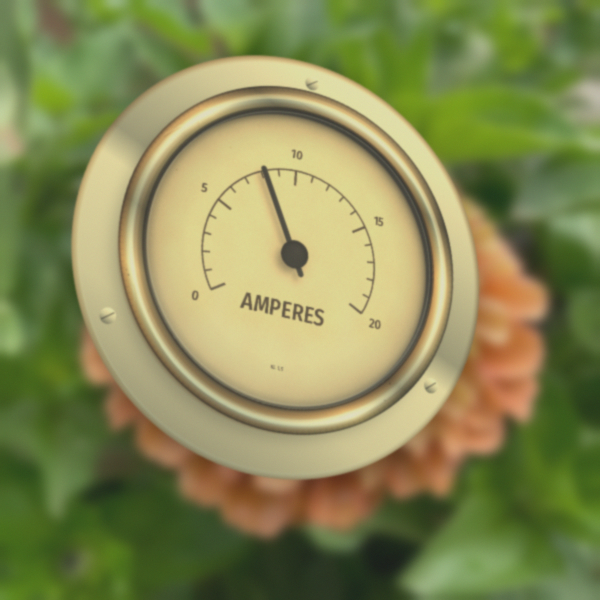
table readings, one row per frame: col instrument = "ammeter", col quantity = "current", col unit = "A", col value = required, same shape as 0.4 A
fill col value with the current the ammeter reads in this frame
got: 8 A
